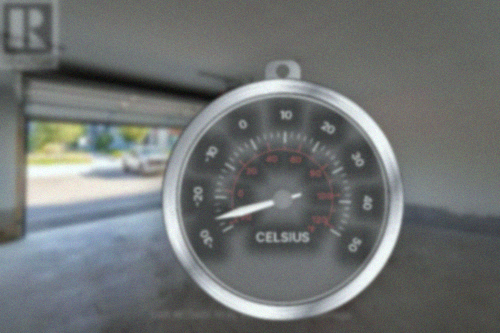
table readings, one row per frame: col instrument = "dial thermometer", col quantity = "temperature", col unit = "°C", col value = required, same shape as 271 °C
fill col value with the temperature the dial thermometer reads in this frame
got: -26 °C
